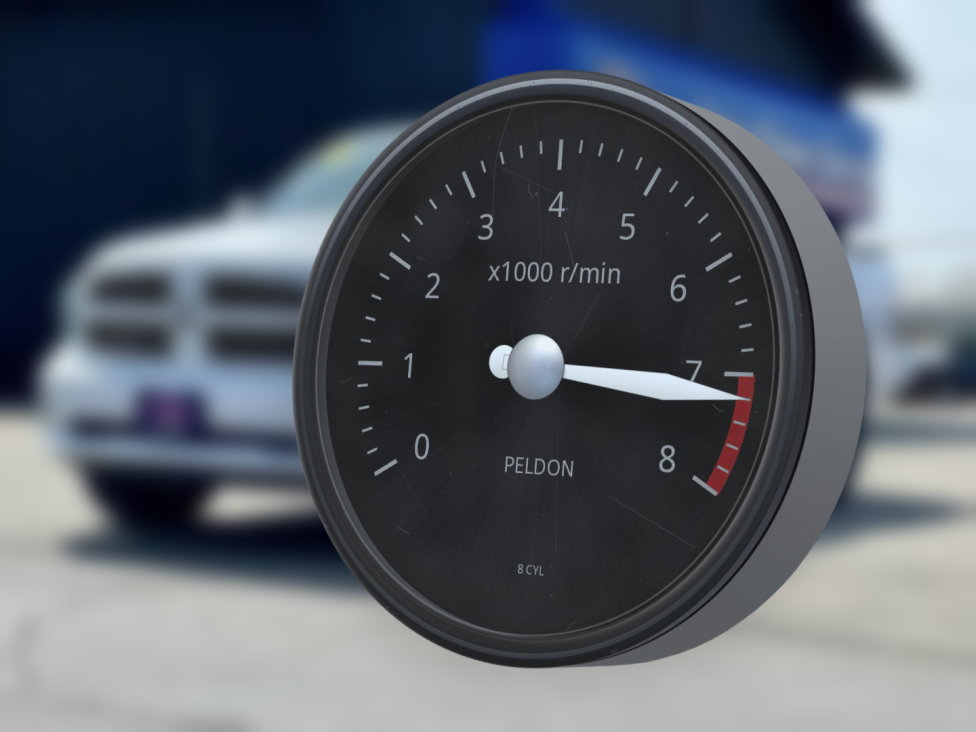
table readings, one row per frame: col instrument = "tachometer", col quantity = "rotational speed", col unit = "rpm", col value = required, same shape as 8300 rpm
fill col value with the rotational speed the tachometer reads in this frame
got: 7200 rpm
